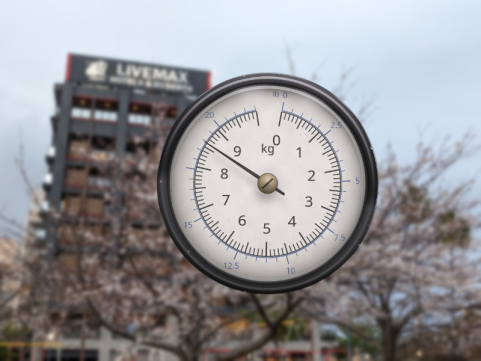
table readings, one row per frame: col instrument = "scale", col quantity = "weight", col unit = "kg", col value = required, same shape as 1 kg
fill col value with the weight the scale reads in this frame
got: 8.6 kg
